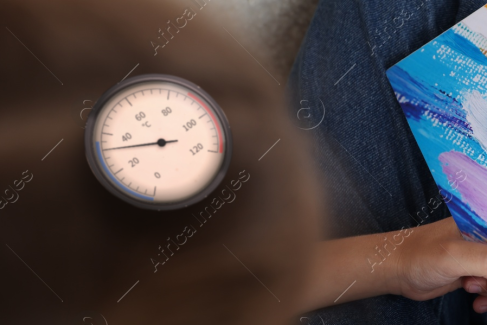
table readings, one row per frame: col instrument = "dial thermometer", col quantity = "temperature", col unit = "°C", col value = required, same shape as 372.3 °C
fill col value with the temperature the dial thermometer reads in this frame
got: 32 °C
